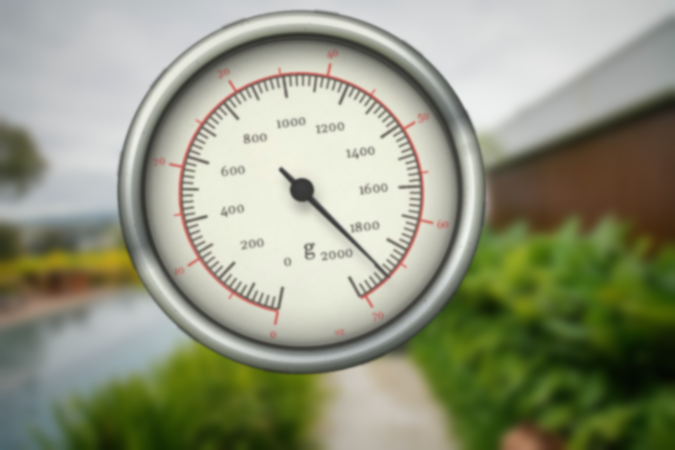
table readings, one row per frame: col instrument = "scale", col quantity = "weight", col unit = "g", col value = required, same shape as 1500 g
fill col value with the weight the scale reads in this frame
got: 1900 g
